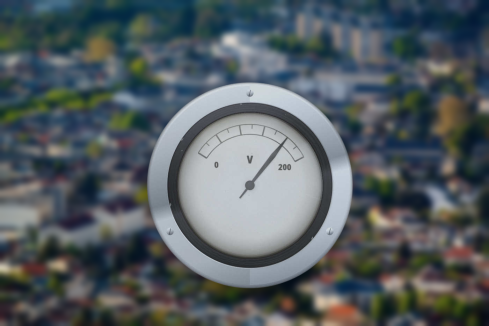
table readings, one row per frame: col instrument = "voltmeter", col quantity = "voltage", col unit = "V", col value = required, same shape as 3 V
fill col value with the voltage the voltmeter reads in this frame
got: 160 V
